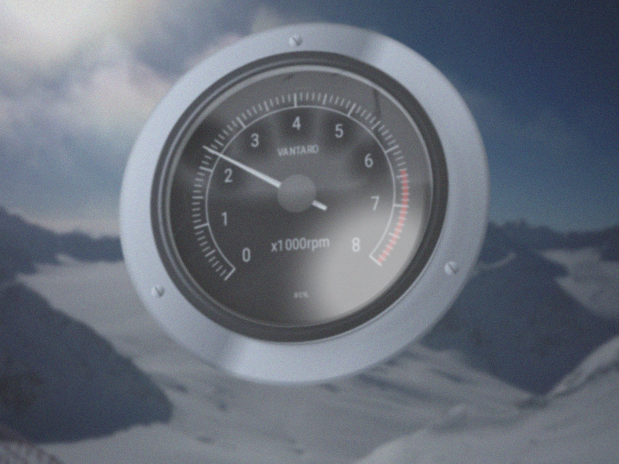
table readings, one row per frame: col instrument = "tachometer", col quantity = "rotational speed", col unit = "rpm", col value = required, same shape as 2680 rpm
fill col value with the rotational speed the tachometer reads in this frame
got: 2300 rpm
